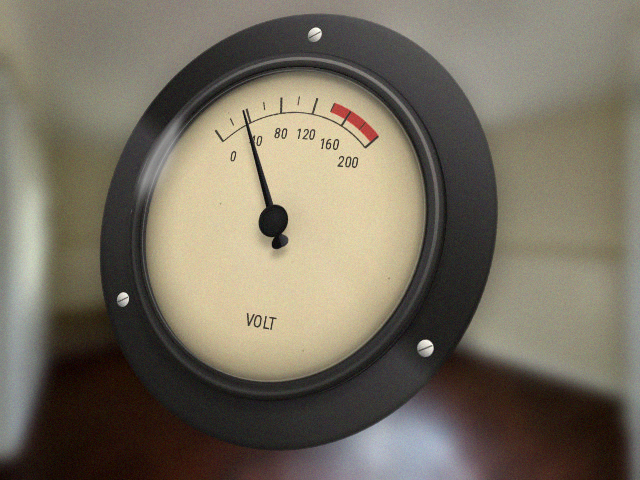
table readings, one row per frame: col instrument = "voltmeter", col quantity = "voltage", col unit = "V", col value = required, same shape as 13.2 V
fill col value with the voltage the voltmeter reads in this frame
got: 40 V
